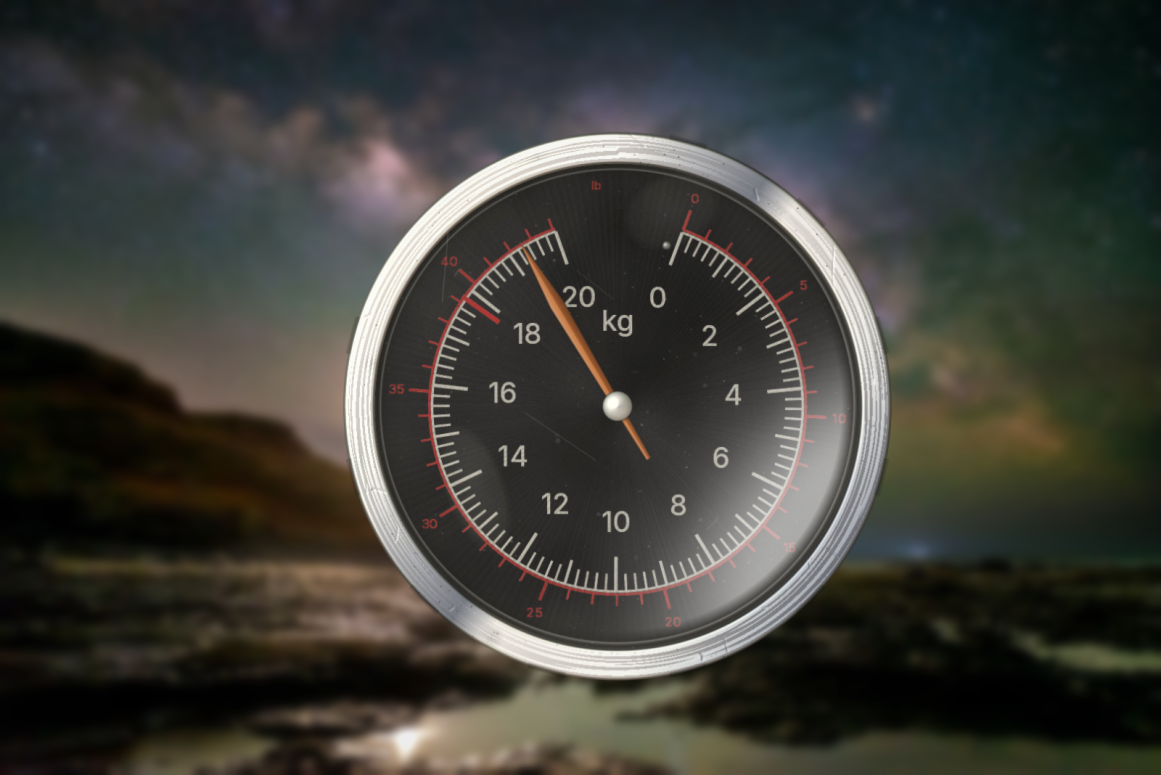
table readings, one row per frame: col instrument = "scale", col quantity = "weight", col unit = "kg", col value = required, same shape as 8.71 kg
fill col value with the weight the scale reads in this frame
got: 19.3 kg
